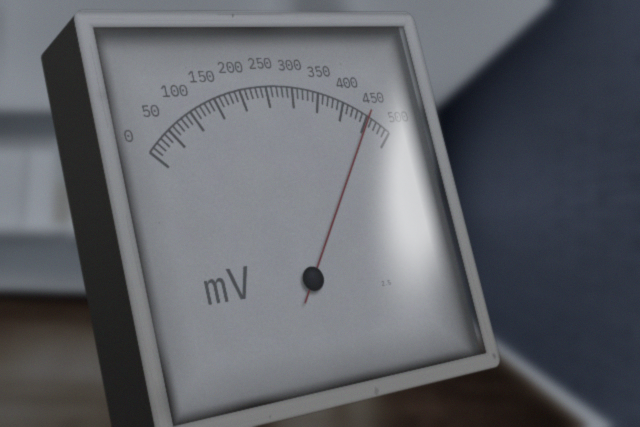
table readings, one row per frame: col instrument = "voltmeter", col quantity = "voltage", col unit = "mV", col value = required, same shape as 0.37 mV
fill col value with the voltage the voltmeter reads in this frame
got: 450 mV
